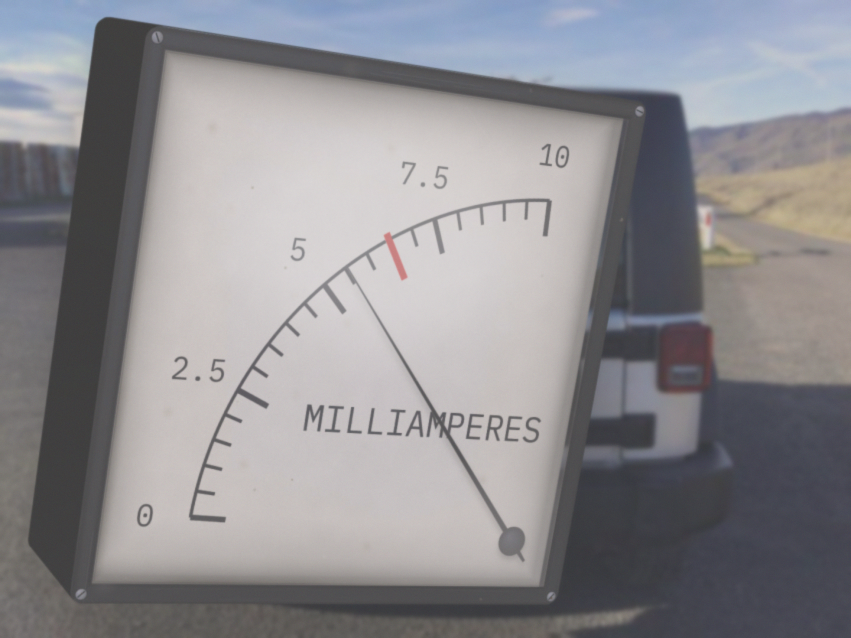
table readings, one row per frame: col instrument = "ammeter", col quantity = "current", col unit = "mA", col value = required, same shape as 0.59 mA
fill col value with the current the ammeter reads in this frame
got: 5.5 mA
